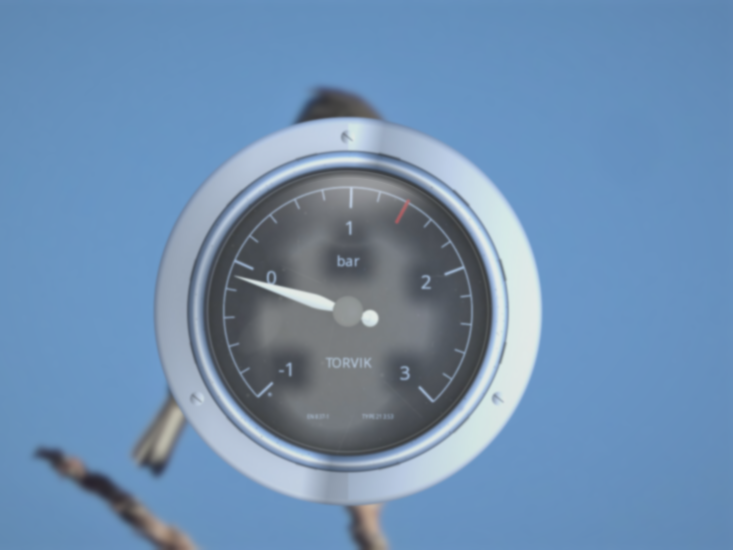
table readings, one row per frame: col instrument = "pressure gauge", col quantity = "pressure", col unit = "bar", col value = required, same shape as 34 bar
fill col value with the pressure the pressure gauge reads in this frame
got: -0.1 bar
